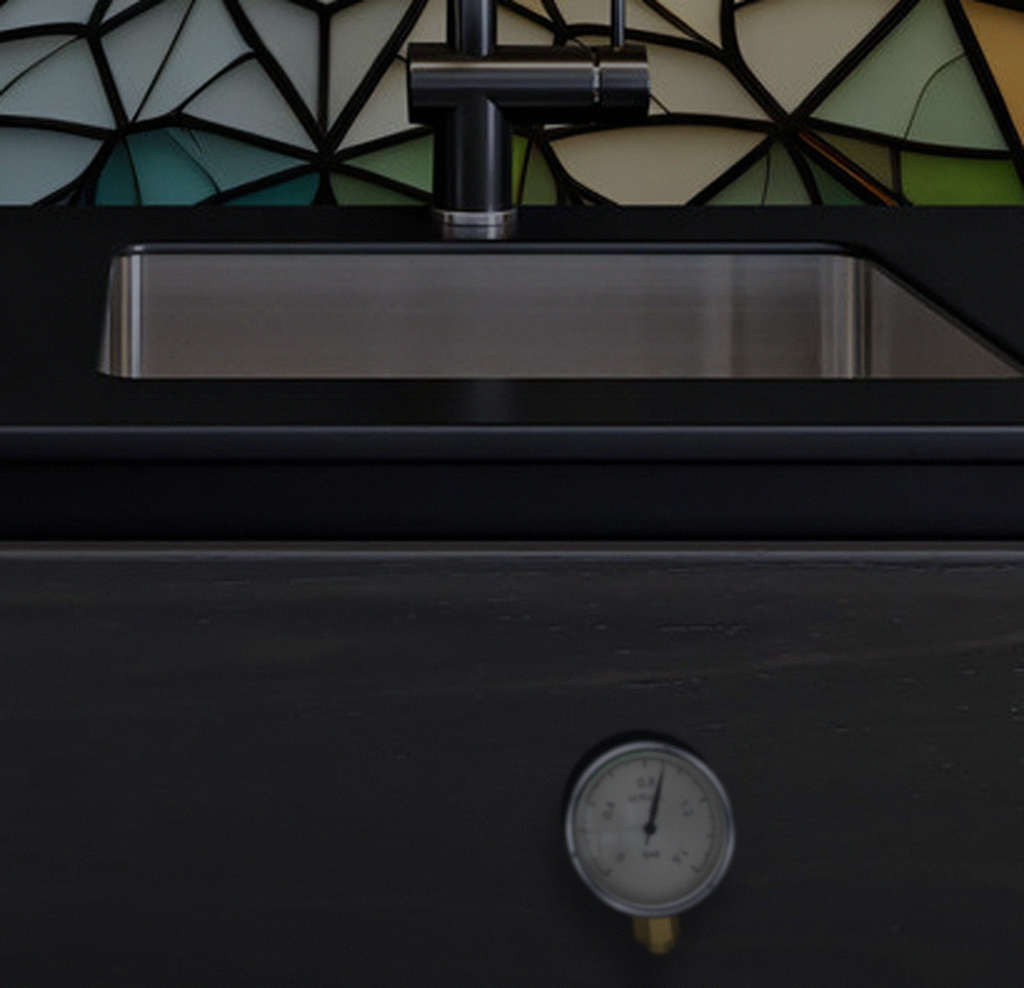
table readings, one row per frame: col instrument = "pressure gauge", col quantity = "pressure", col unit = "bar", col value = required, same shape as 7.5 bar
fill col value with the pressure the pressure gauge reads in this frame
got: 0.9 bar
